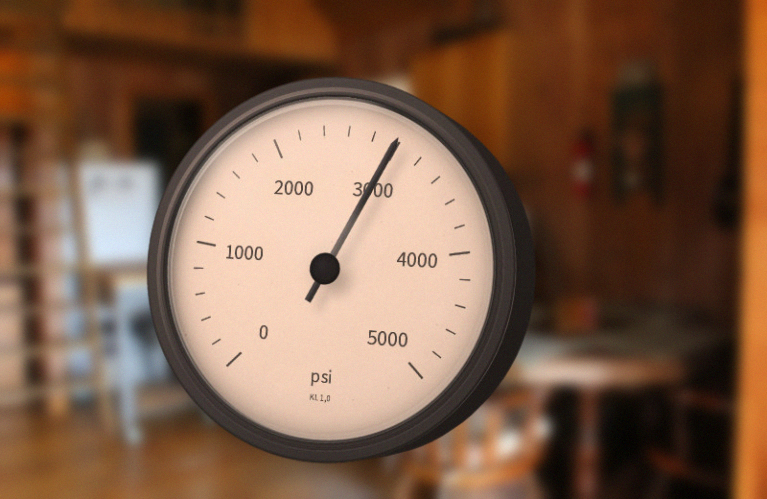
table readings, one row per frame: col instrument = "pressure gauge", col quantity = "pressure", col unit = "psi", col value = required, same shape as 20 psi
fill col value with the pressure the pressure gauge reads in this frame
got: 3000 psi
